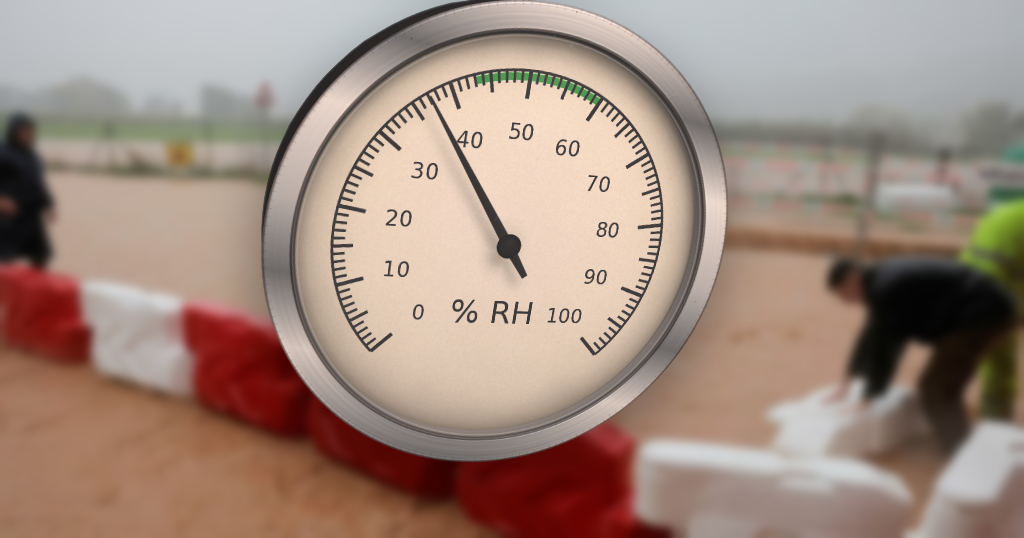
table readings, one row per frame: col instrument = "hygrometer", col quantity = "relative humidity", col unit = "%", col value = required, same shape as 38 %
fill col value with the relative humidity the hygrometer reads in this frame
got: 37 %
